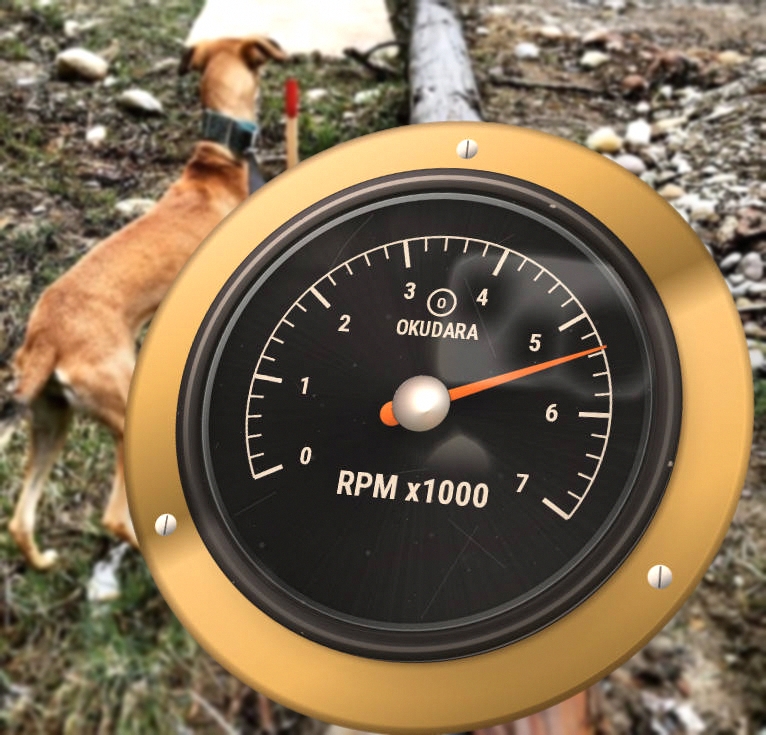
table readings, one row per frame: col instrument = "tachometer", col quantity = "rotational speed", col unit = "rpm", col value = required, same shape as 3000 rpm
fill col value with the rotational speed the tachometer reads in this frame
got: 5400 rpm
